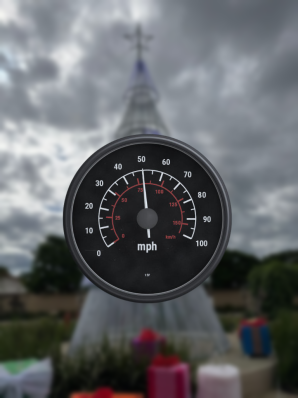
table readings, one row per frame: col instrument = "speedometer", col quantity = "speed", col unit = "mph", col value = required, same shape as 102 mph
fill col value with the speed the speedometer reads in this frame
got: 50 mph
